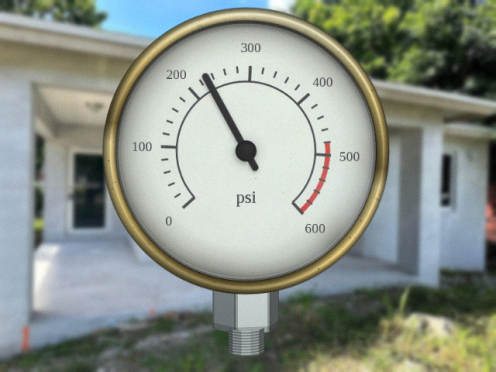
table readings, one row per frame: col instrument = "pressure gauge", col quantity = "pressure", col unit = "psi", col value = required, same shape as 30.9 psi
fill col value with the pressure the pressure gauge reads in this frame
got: 230 psi
